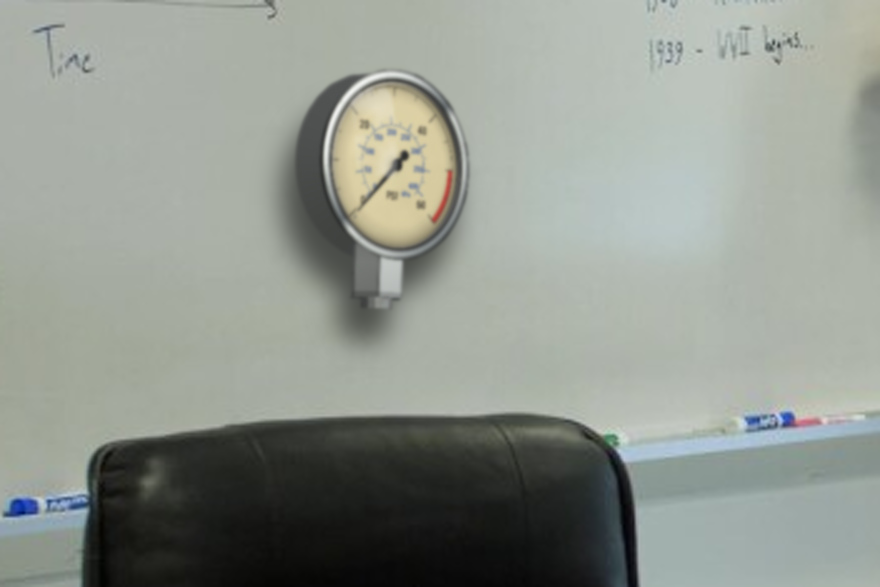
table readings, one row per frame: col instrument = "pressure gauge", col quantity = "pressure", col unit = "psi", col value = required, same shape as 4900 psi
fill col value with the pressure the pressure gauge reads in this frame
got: 0 psi
